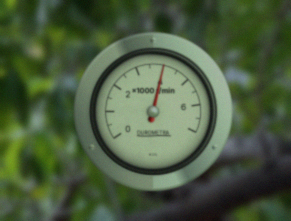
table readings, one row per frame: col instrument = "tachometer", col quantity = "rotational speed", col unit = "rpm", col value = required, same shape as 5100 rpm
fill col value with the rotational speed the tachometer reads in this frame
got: 4000 rpm
